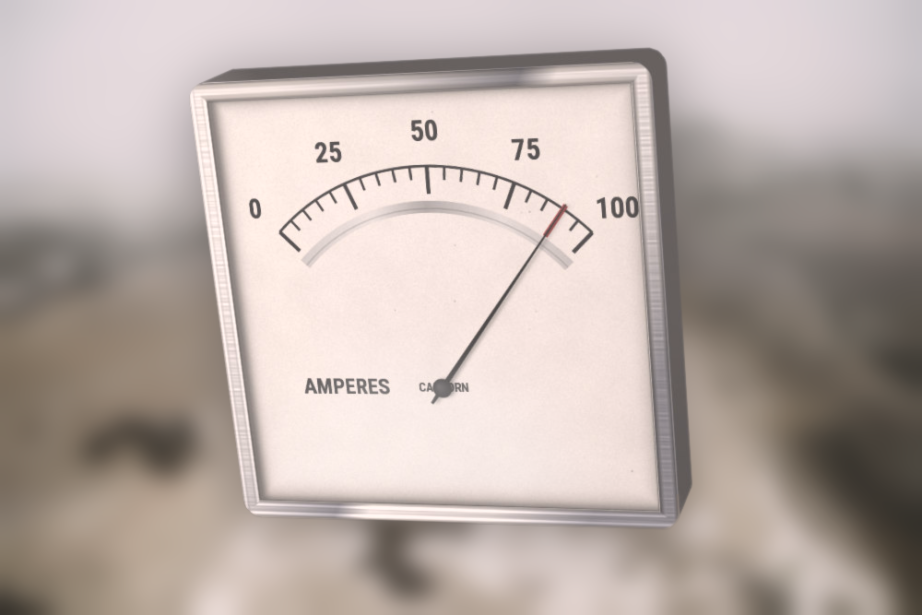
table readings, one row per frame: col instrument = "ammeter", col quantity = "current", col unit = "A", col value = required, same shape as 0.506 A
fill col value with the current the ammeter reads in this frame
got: 90 A
